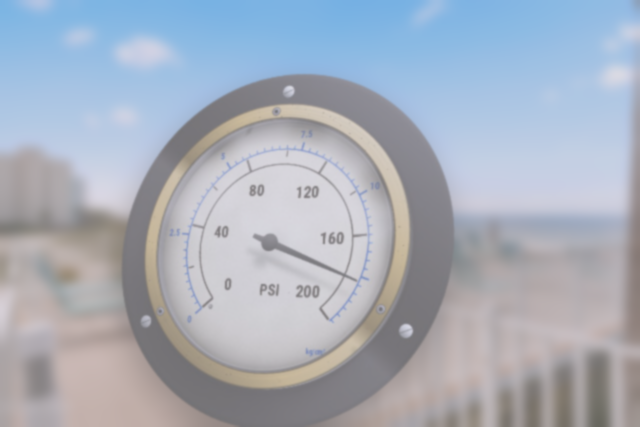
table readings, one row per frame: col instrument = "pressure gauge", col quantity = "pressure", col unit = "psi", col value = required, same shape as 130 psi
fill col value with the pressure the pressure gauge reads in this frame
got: 180 psi
